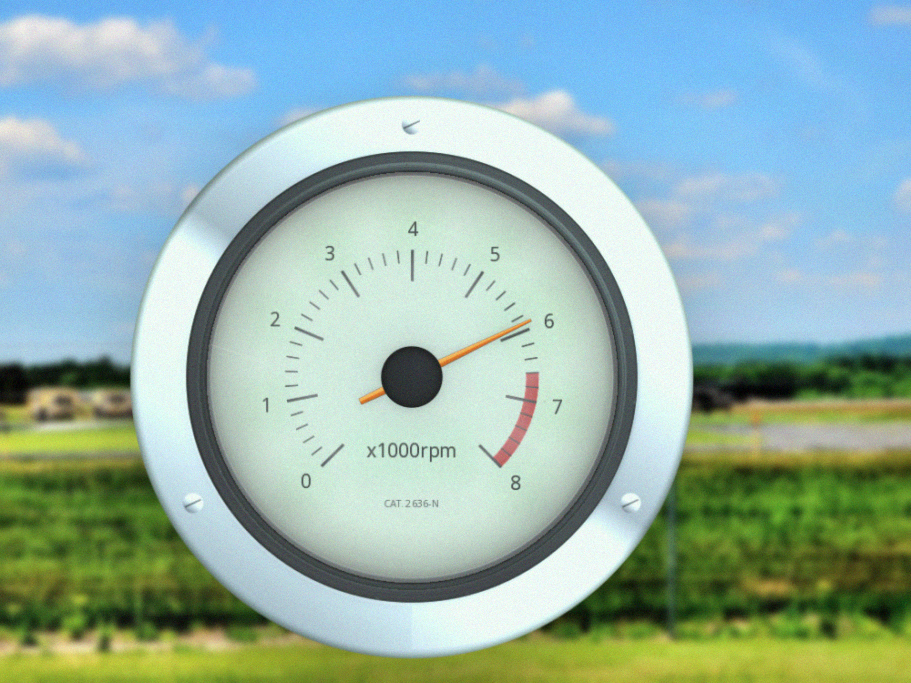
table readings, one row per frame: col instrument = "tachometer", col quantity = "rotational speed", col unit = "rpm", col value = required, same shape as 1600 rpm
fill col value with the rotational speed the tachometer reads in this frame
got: 5900 rpm
